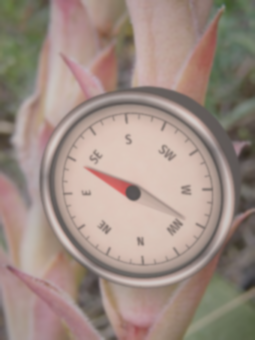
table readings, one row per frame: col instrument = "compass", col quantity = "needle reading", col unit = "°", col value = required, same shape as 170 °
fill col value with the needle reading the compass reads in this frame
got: 120 °
